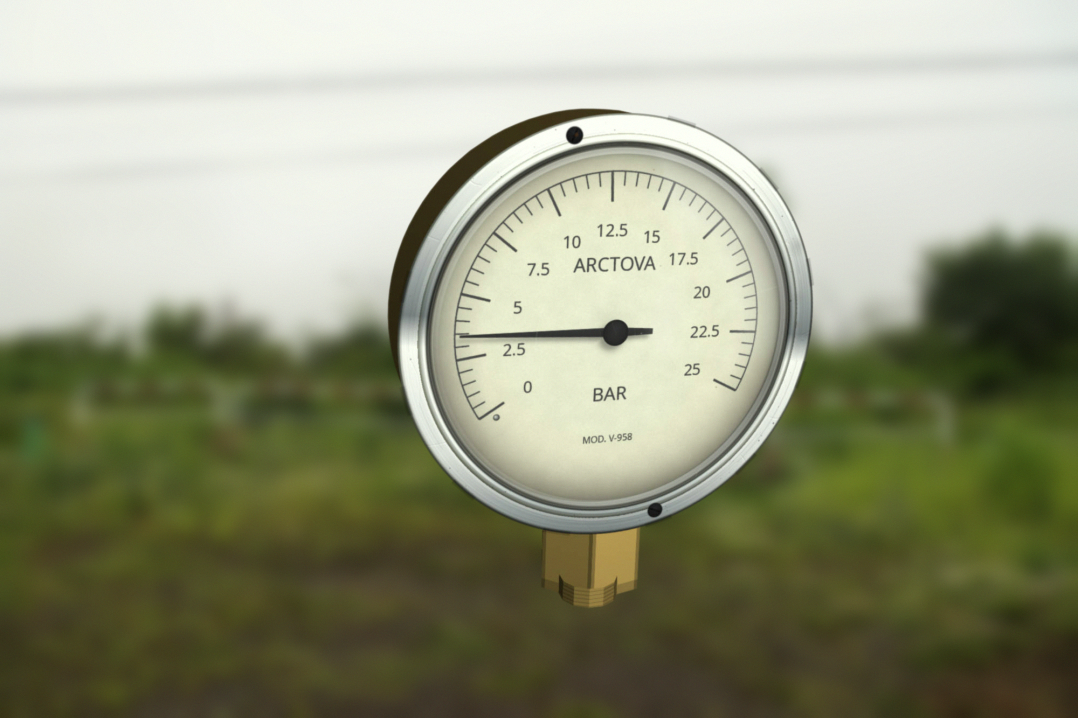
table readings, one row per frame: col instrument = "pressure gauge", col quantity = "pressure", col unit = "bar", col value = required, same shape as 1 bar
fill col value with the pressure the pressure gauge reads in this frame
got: 3.5 bar
